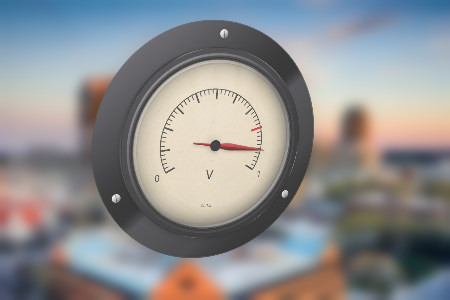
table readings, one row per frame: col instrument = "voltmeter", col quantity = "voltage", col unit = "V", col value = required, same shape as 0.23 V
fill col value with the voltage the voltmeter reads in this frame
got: 0.9 V
